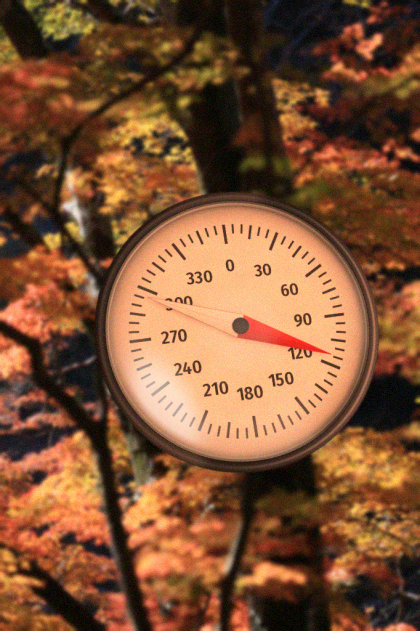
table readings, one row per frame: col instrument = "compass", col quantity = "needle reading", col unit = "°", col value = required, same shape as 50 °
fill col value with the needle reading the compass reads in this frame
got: 115 °
